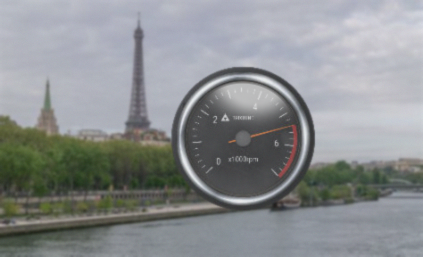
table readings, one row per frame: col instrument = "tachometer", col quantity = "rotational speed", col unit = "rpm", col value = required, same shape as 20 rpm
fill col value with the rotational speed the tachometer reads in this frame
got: 5400 rpm
